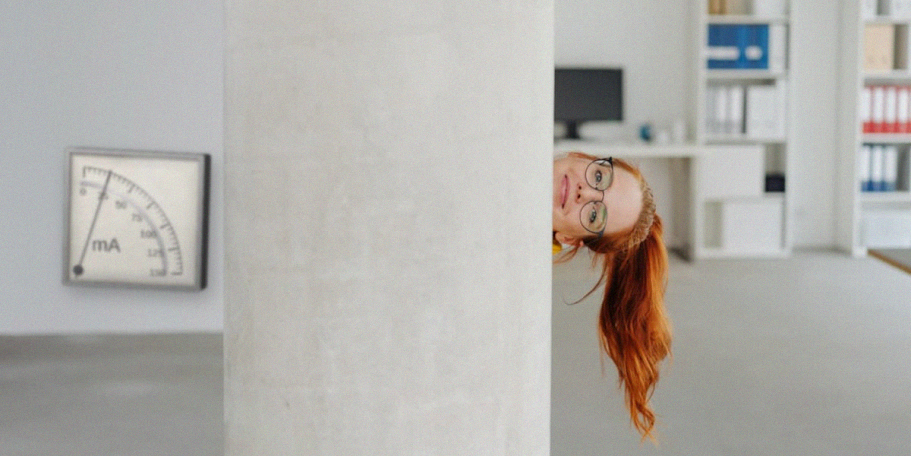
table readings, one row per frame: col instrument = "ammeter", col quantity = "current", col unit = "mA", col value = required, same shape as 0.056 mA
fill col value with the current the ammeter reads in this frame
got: 25 mA
